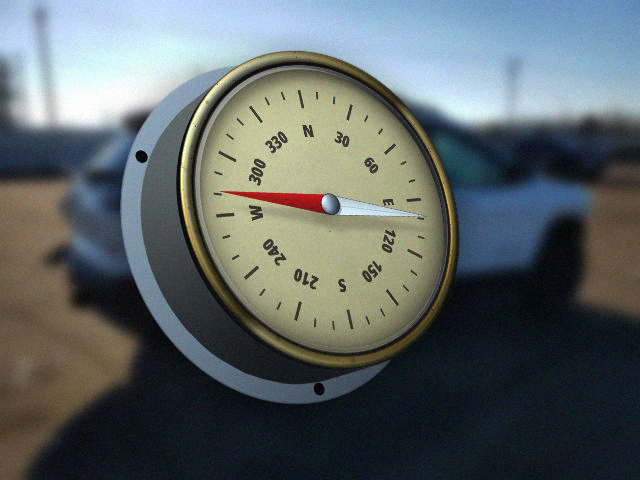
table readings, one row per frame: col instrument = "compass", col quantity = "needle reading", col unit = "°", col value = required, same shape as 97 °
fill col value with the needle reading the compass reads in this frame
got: 280 °
